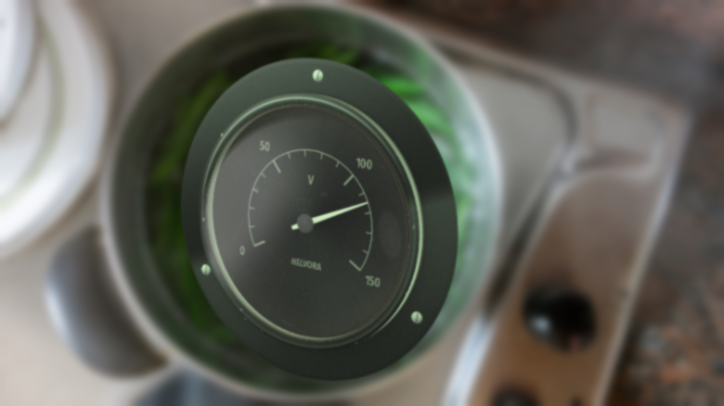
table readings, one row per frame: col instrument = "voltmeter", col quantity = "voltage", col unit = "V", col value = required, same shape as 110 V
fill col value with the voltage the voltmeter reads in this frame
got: 115 V
